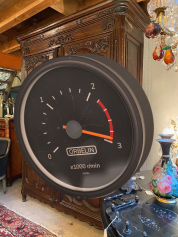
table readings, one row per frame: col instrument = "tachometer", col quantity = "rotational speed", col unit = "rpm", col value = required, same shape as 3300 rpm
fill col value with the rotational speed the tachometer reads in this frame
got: 2900 rpm
